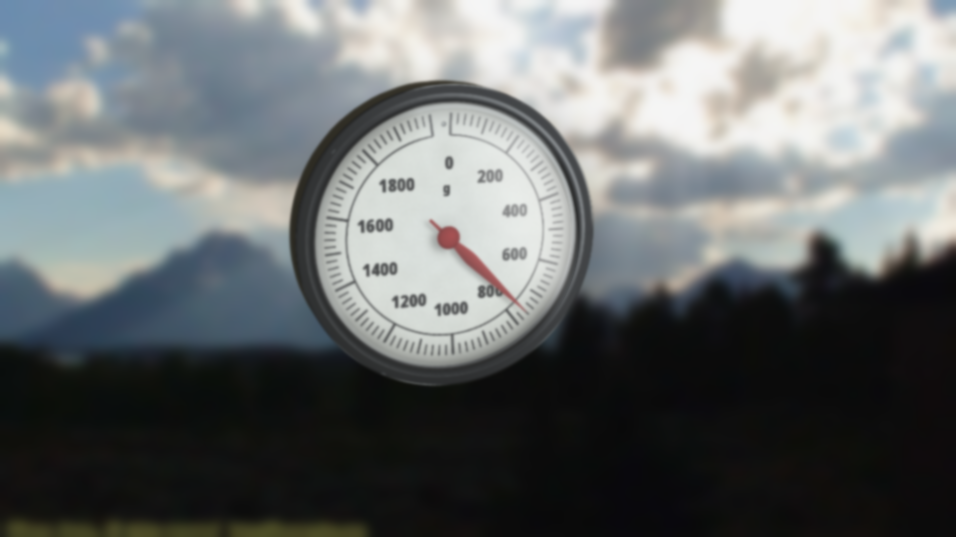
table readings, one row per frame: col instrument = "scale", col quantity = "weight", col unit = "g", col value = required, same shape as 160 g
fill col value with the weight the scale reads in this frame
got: 760 g
